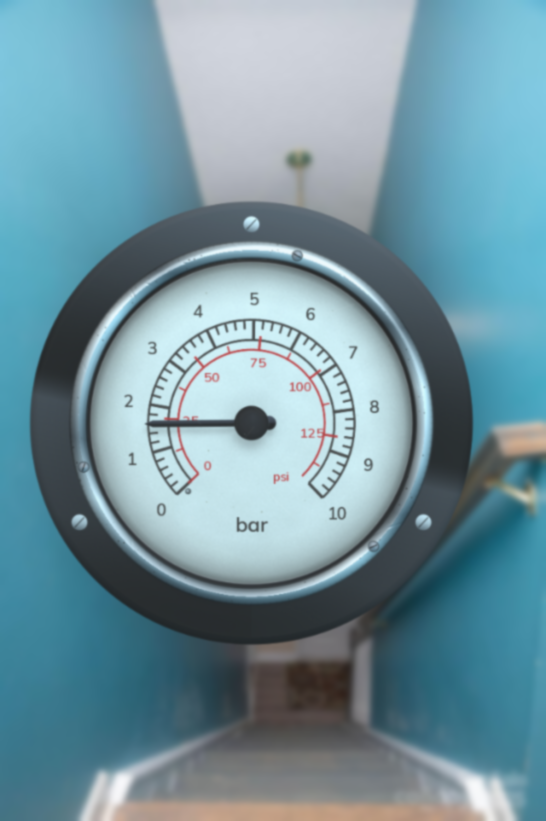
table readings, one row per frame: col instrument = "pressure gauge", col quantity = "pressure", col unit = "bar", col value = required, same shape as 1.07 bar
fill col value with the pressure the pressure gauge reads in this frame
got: 1.6 bar
